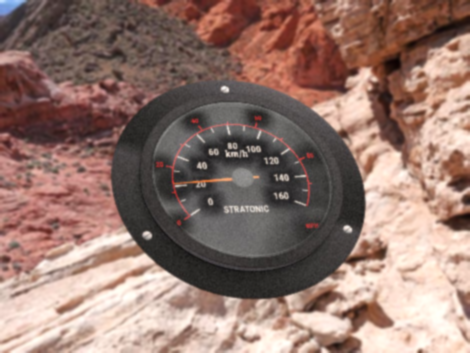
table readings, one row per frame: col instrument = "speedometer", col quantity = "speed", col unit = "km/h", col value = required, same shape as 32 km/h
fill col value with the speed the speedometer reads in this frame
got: 20 km/h
